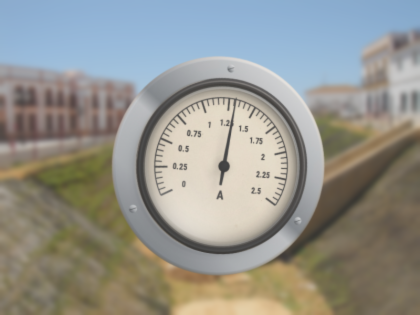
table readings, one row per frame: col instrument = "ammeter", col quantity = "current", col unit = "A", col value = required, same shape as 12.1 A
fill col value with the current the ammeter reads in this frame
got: 1.3 A
